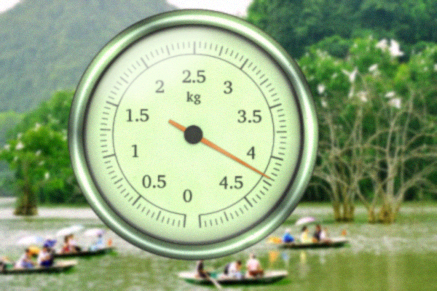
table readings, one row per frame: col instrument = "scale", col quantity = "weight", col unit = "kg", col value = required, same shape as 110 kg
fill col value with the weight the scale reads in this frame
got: 4.2 kg
